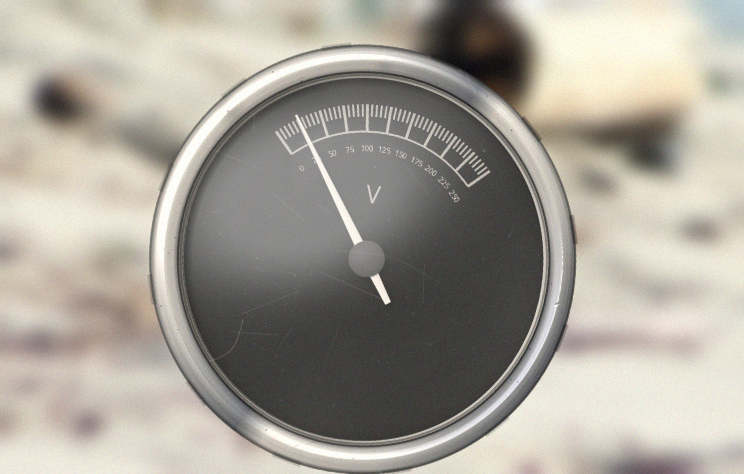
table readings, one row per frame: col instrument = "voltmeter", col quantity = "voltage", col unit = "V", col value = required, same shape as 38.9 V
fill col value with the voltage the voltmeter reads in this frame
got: 25 V
